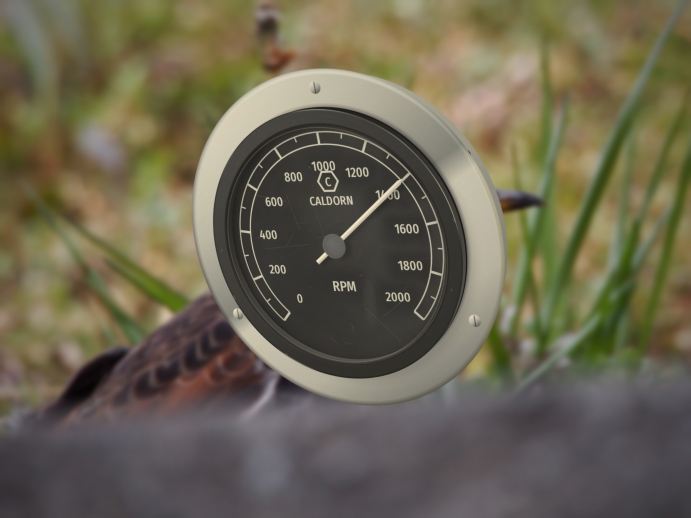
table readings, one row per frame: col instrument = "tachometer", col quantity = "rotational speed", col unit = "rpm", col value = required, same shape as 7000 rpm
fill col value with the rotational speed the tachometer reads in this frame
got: 1400 rpm
